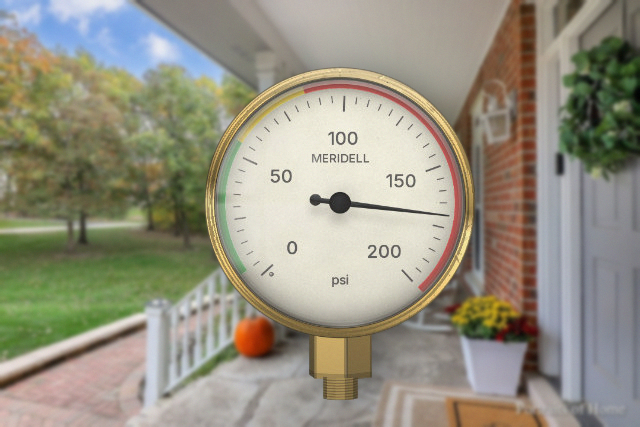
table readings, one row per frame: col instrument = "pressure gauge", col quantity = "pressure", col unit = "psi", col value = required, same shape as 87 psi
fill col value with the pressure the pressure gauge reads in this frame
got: 170 psi
